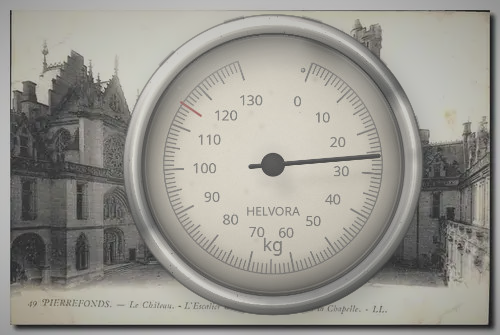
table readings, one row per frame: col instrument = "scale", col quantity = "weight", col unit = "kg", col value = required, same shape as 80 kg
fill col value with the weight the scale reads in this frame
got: 26 kg
